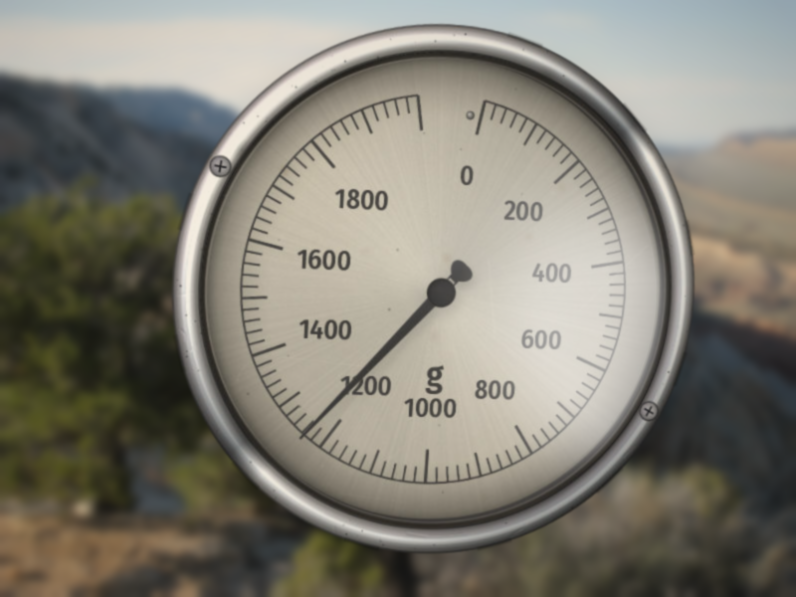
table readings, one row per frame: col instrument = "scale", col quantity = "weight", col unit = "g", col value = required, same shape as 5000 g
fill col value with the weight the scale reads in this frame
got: 1240 g
